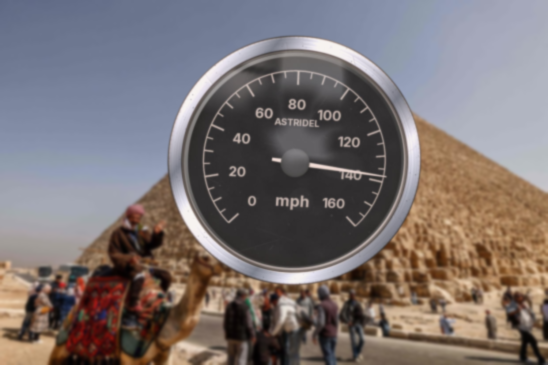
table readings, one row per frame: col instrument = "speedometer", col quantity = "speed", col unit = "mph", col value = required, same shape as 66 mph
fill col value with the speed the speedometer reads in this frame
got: 137.5 mph
